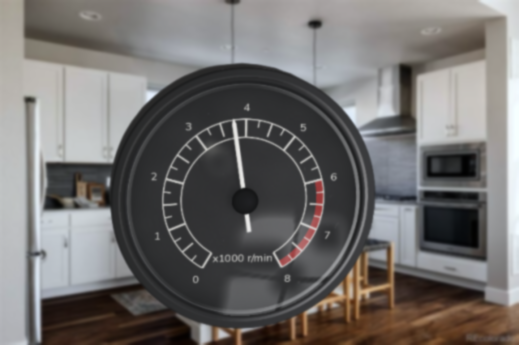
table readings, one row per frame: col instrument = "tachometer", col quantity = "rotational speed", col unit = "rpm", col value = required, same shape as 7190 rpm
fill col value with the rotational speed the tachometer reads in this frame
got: 3750 rpm
